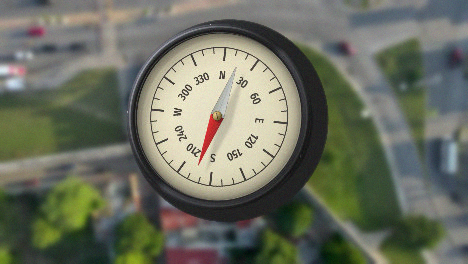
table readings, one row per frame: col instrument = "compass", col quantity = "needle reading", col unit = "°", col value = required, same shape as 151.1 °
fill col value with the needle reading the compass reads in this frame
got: 195 °
